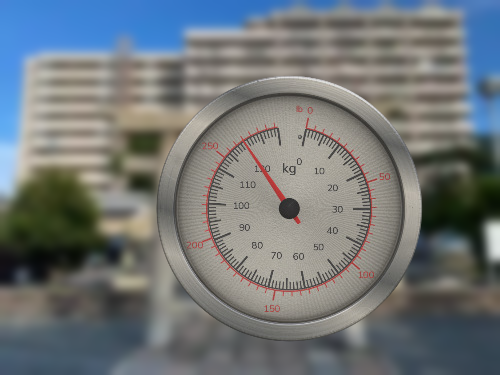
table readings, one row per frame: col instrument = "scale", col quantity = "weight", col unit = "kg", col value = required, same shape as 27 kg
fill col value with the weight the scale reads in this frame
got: 120 kg
